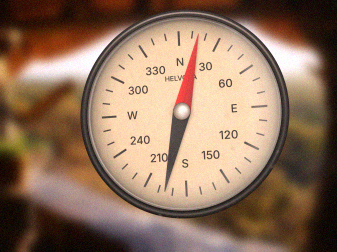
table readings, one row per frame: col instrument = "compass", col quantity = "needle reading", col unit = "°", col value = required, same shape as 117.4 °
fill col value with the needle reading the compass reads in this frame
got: 15 °
